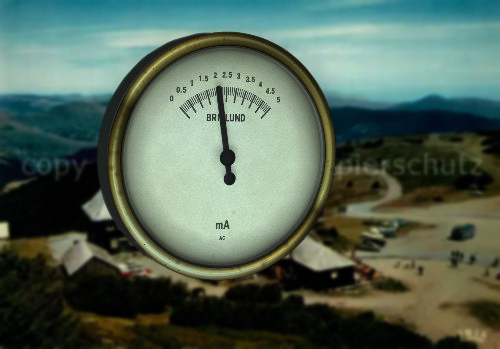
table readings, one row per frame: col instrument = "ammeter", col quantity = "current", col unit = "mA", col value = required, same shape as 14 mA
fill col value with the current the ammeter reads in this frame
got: 2 mA
